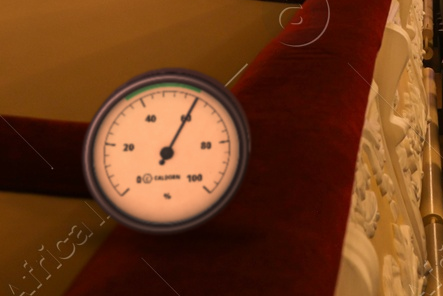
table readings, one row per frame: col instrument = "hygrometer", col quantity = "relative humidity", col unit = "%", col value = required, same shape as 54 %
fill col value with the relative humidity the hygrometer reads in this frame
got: 60 %
